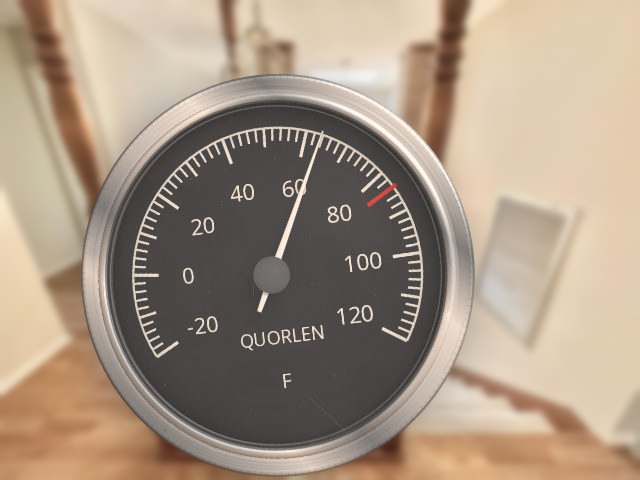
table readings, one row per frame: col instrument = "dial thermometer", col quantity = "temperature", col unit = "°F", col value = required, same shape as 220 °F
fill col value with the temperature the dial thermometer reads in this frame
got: 64 °F
